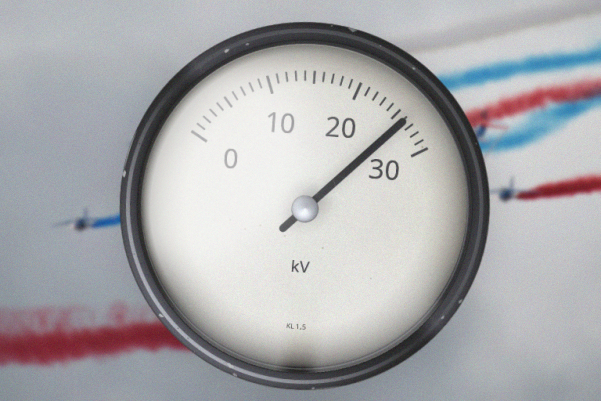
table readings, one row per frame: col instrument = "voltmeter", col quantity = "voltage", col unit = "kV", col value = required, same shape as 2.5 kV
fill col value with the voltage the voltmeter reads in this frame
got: 26 kV
